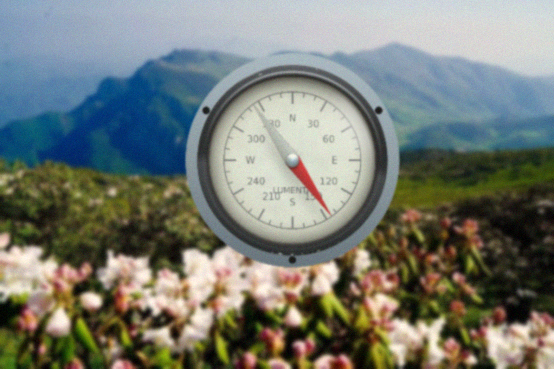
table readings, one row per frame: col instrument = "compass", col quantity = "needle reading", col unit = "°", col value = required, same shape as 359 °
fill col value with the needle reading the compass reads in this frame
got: 145 °
